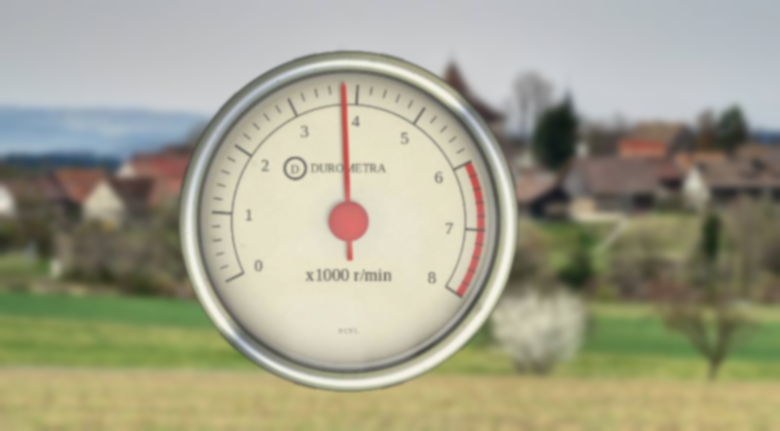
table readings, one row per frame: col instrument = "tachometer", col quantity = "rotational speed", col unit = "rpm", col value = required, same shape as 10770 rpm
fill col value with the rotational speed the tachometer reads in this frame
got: 3800 rpm
